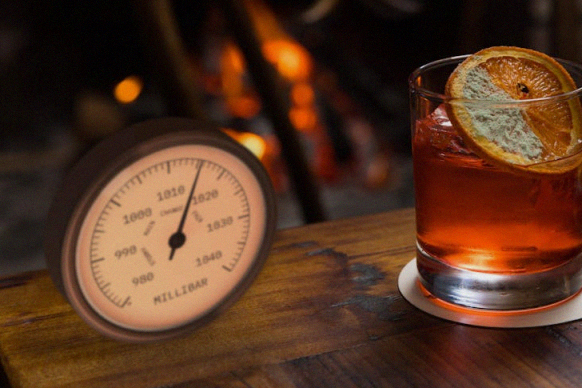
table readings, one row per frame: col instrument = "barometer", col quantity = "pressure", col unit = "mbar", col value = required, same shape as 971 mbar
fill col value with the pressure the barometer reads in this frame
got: 1015 mbar
